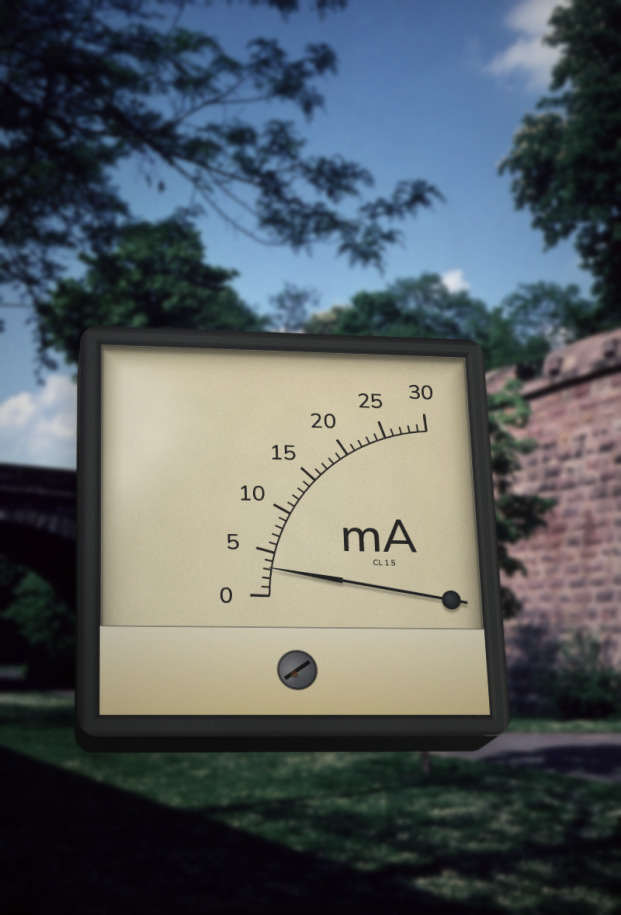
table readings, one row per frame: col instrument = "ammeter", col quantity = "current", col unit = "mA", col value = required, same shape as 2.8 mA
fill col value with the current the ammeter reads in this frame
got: 3 mA
